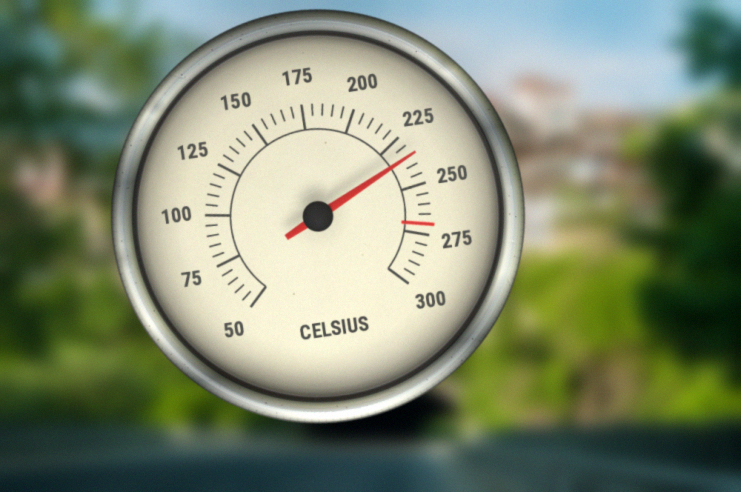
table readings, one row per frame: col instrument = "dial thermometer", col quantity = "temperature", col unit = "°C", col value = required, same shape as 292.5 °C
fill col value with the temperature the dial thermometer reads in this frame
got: 235 °C
